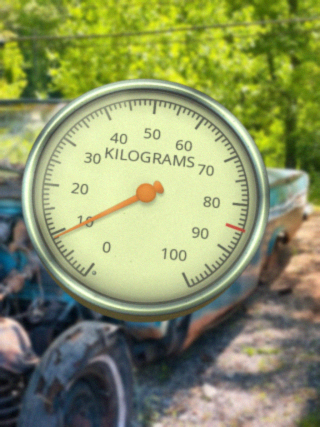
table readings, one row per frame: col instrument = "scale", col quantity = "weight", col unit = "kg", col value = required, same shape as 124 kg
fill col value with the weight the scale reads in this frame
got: 9 kg
